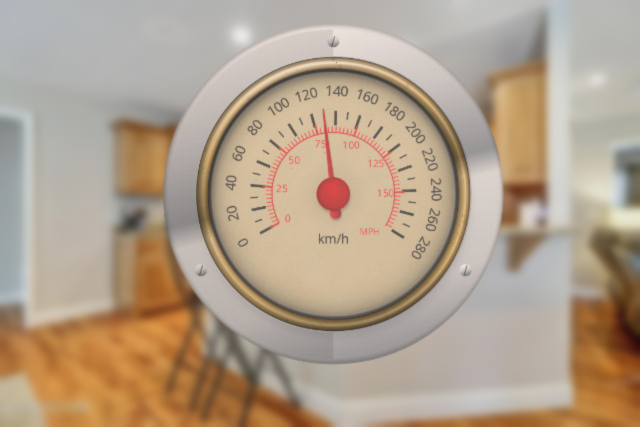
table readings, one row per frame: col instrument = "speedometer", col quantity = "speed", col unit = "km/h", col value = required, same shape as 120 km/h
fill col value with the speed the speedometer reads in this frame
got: 130 km/h
